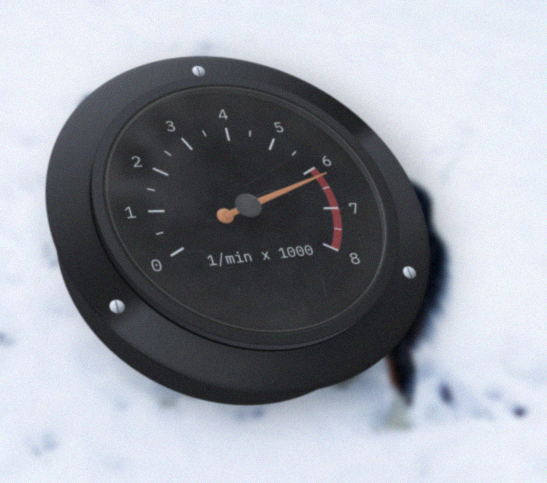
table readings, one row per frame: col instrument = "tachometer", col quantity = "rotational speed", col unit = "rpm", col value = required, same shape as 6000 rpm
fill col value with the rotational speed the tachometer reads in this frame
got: 6250 rpm
